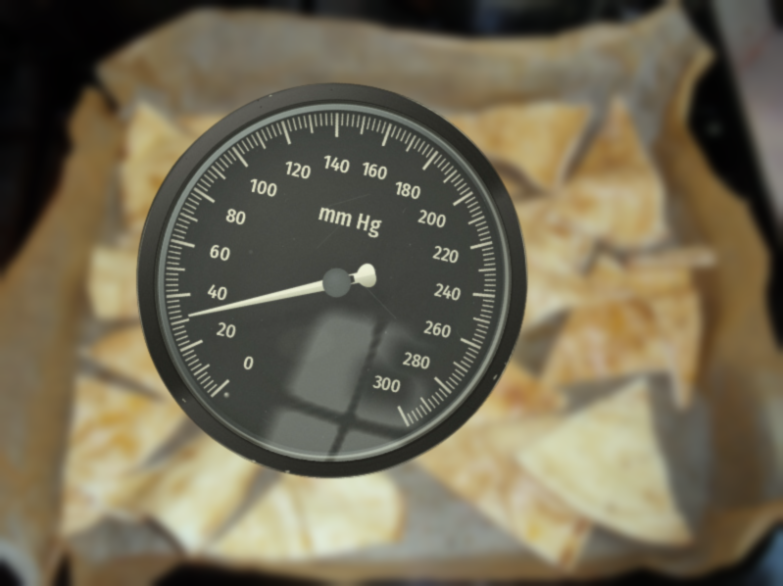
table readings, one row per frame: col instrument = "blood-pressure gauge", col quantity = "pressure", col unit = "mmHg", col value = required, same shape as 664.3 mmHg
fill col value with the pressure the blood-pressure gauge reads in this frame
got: 32 mmHg
